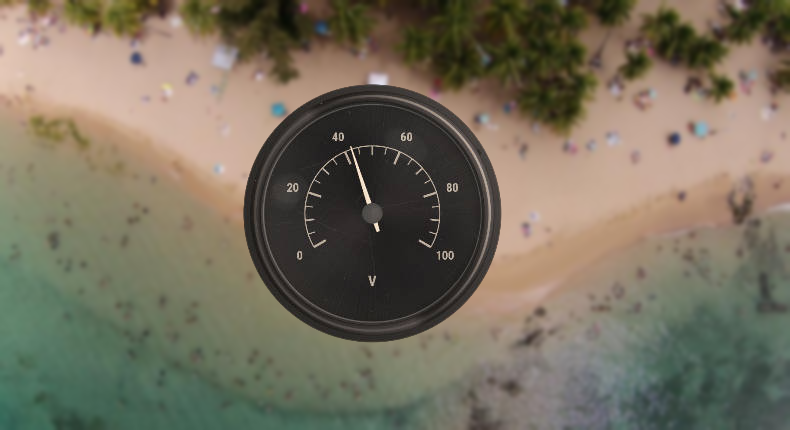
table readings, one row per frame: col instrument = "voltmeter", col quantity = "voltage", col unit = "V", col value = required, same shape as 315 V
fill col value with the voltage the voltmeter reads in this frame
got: 42.5 V
